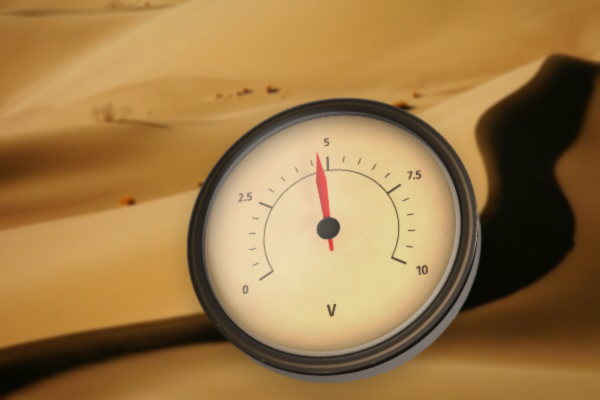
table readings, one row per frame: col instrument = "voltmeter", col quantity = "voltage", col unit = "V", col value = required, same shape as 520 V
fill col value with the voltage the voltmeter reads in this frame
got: 4.75 V
